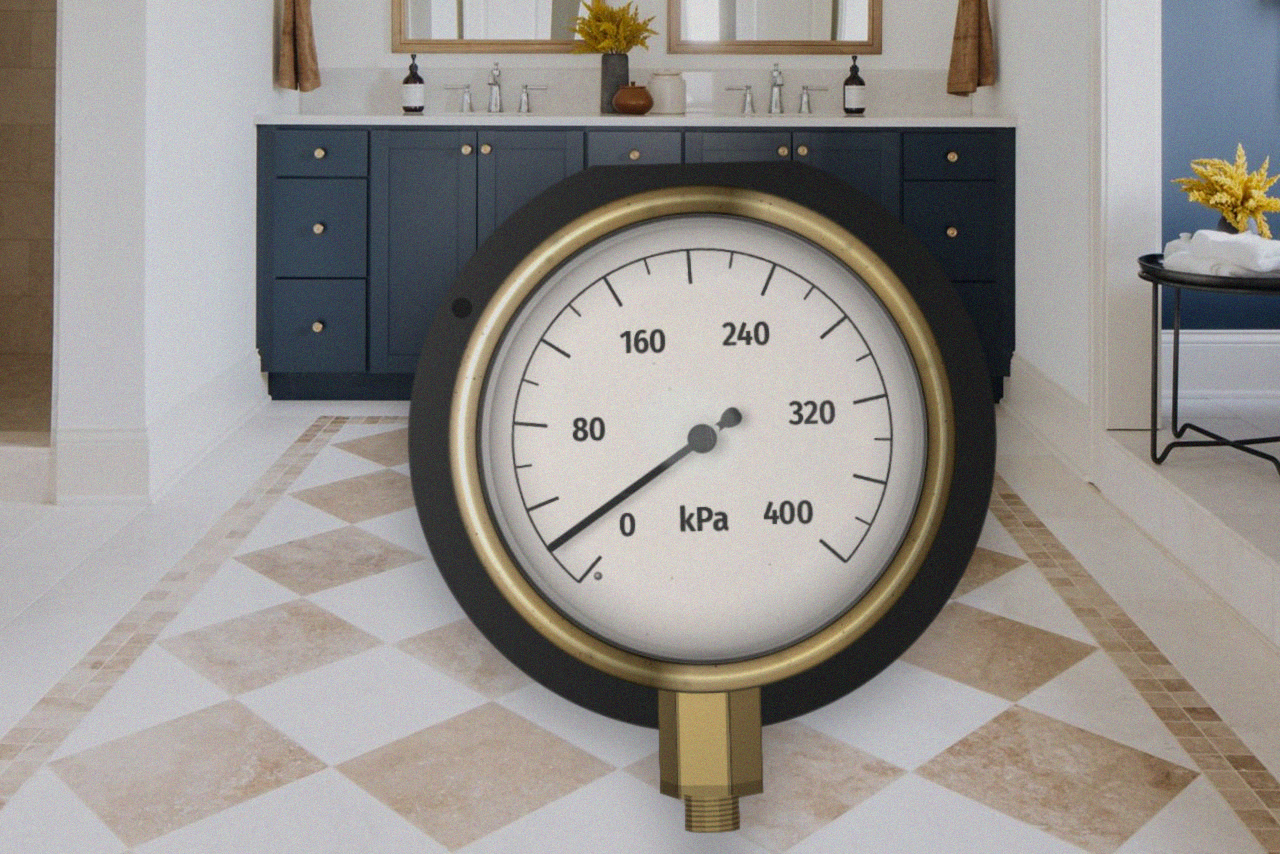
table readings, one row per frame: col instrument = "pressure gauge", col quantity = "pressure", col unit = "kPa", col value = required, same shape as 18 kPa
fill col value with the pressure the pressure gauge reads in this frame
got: 20 kPa
